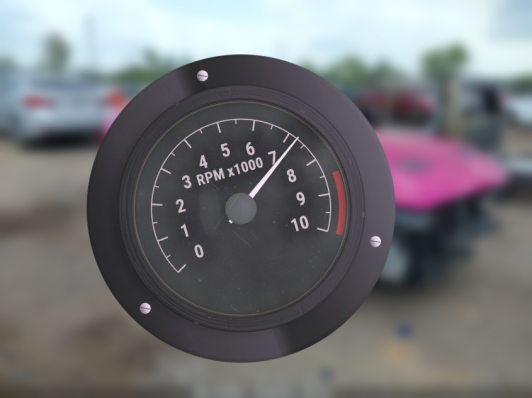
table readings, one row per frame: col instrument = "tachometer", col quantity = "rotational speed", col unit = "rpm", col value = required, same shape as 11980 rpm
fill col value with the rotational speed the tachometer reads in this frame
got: 7250 rpm
